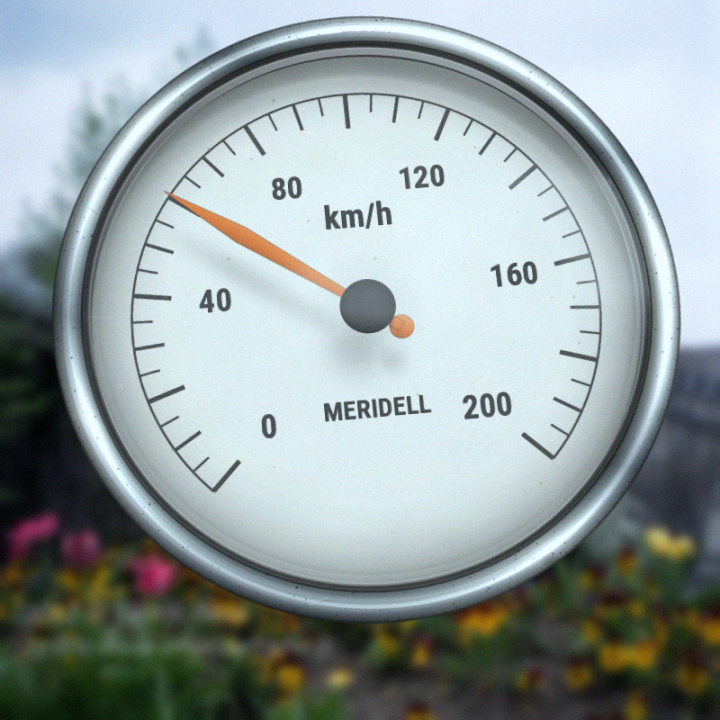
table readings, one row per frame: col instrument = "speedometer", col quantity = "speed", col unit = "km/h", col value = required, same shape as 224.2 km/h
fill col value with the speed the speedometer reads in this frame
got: 60 km/h
